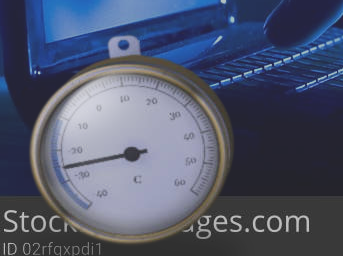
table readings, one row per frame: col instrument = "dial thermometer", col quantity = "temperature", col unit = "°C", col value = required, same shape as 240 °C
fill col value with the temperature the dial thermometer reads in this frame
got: -25 °C
